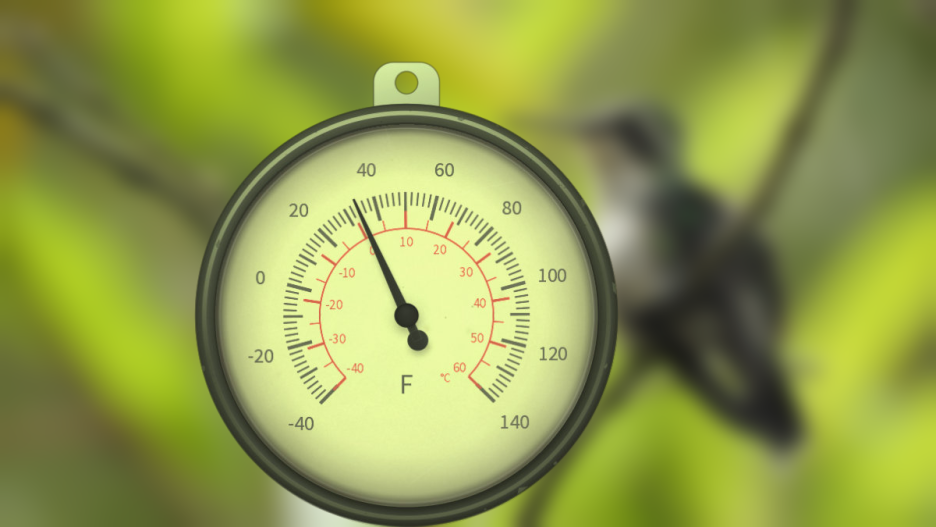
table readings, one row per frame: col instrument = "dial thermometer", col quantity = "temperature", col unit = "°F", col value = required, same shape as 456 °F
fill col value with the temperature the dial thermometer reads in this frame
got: 34 °F
